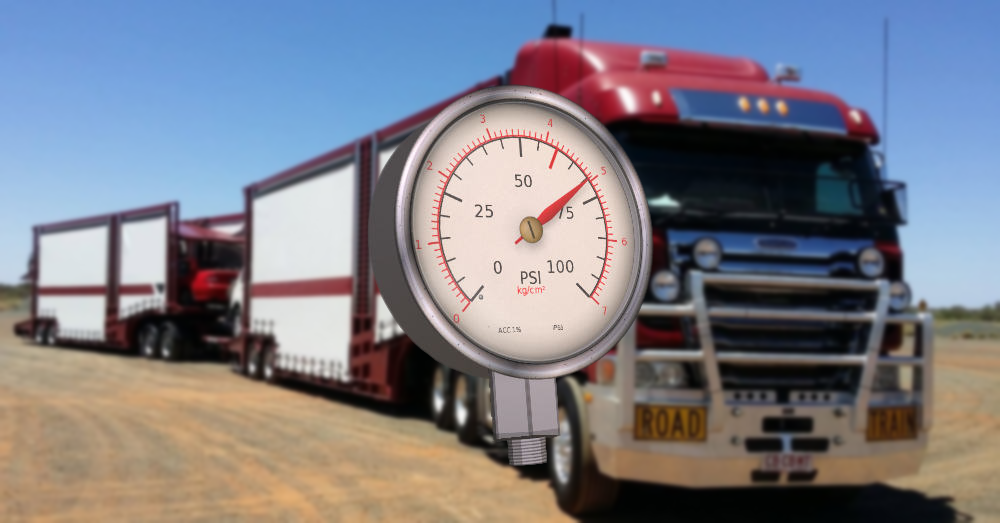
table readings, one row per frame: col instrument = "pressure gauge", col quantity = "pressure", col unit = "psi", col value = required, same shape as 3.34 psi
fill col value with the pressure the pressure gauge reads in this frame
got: 70 psi
